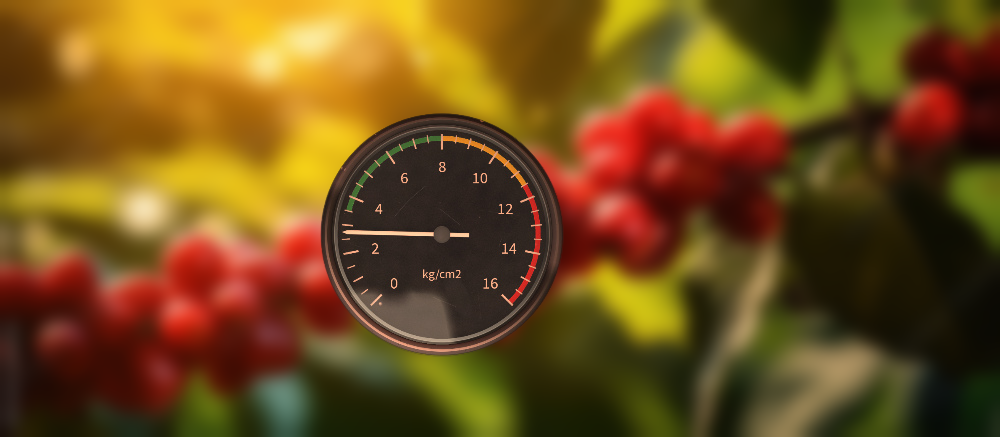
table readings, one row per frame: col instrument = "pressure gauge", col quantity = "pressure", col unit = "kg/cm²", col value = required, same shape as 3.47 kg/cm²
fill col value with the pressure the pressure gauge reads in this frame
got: 2.75 kg/cm²
